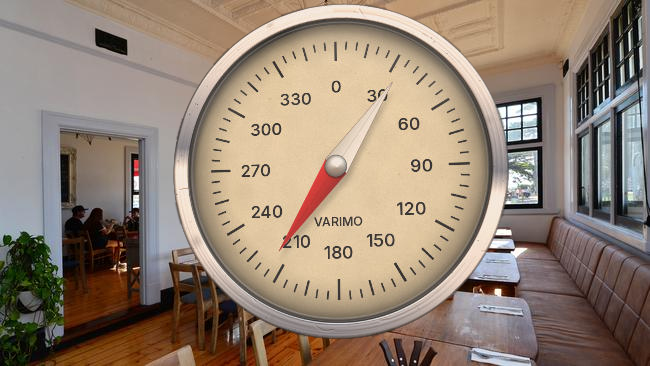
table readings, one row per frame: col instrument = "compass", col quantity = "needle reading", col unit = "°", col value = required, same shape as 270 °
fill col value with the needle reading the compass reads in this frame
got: 215 °
